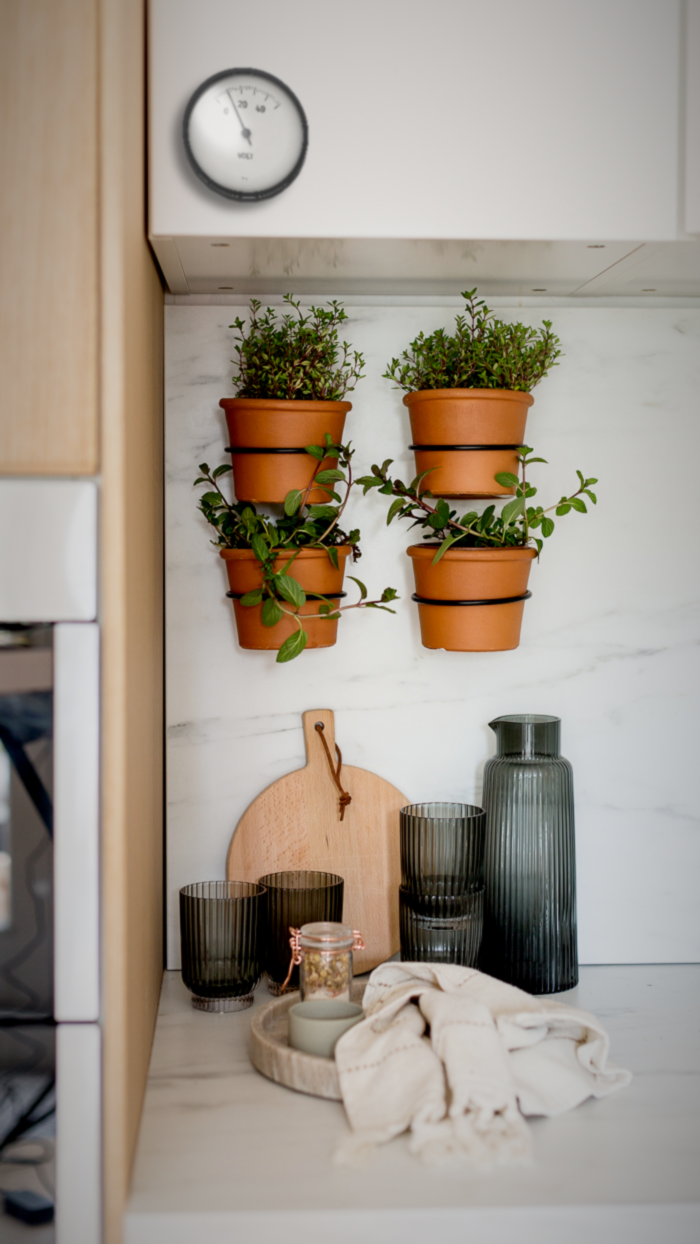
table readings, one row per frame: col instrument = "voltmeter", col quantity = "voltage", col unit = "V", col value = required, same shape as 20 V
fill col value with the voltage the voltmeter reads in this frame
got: 10 V
